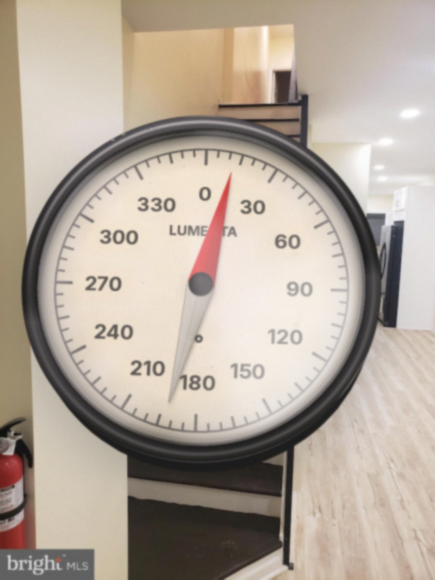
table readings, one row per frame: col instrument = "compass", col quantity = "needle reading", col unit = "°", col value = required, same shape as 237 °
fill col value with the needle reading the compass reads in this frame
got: 12.5 °
